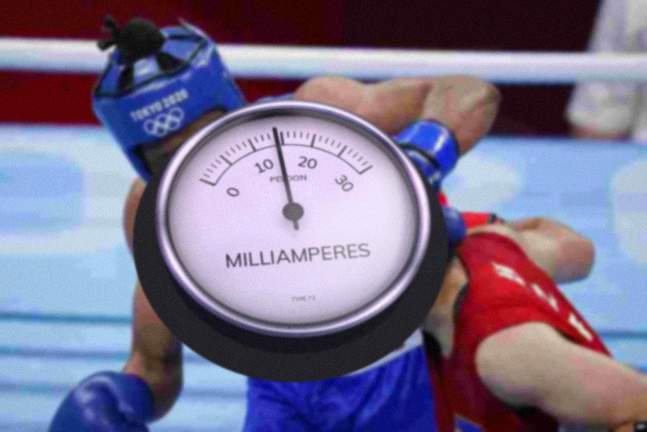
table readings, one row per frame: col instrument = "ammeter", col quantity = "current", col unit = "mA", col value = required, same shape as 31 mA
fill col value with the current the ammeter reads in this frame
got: 14 mA
